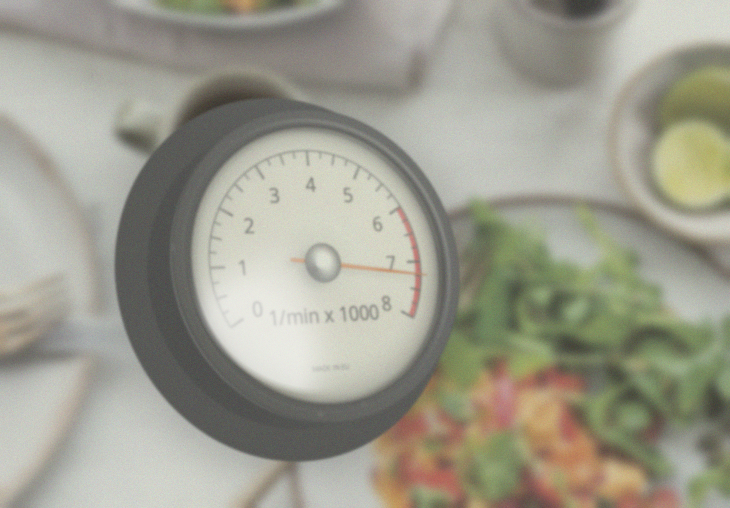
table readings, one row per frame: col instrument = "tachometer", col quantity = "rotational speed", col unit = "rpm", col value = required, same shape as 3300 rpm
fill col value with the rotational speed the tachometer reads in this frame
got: 7250 rpm
